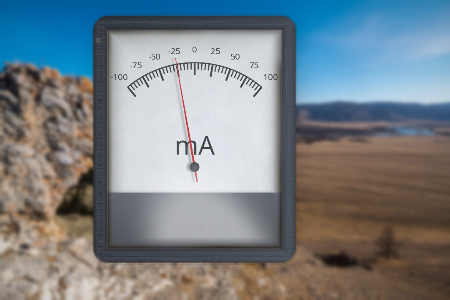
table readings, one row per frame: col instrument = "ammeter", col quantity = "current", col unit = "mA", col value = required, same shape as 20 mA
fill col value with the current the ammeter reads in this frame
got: -25 mA
